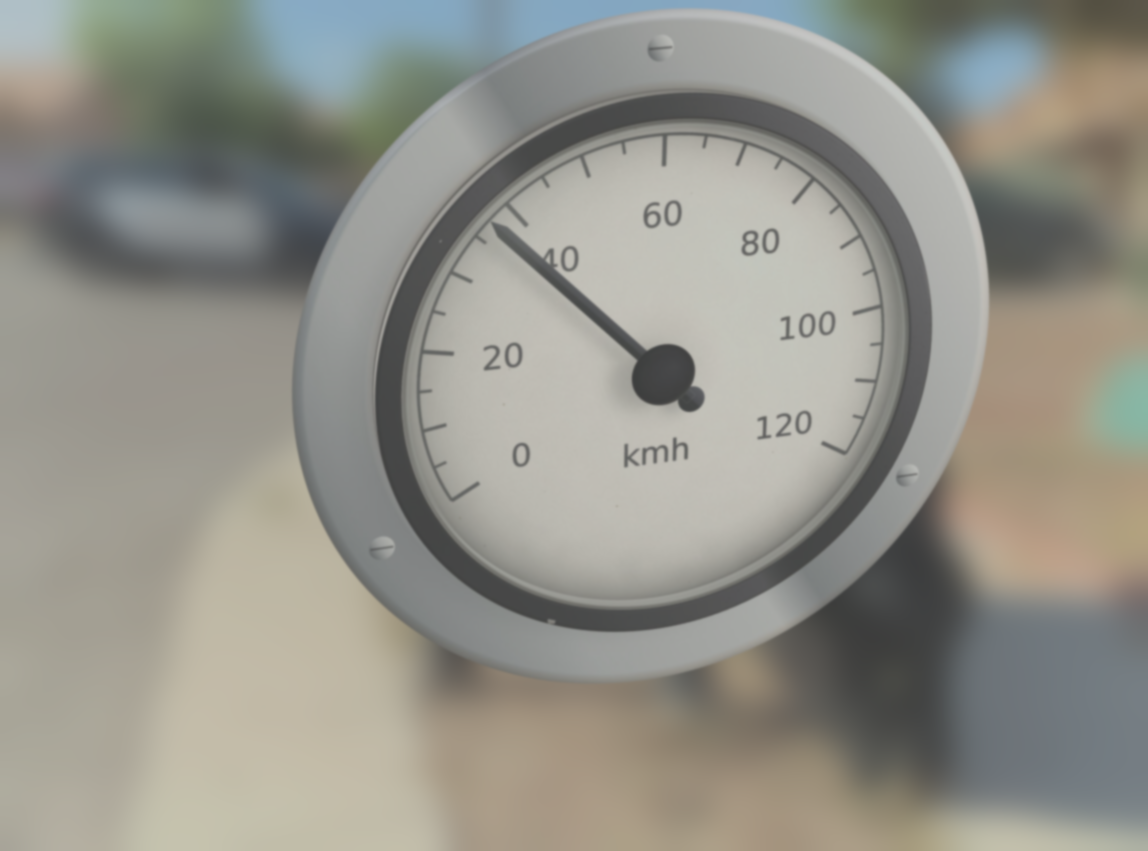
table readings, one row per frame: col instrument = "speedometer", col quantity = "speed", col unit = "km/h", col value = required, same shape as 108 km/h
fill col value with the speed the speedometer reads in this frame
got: 37.5 km/h
